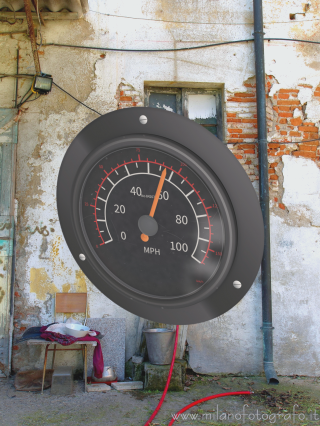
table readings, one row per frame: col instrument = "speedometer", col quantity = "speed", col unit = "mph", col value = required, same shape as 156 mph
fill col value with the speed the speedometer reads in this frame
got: 57.5 mph
